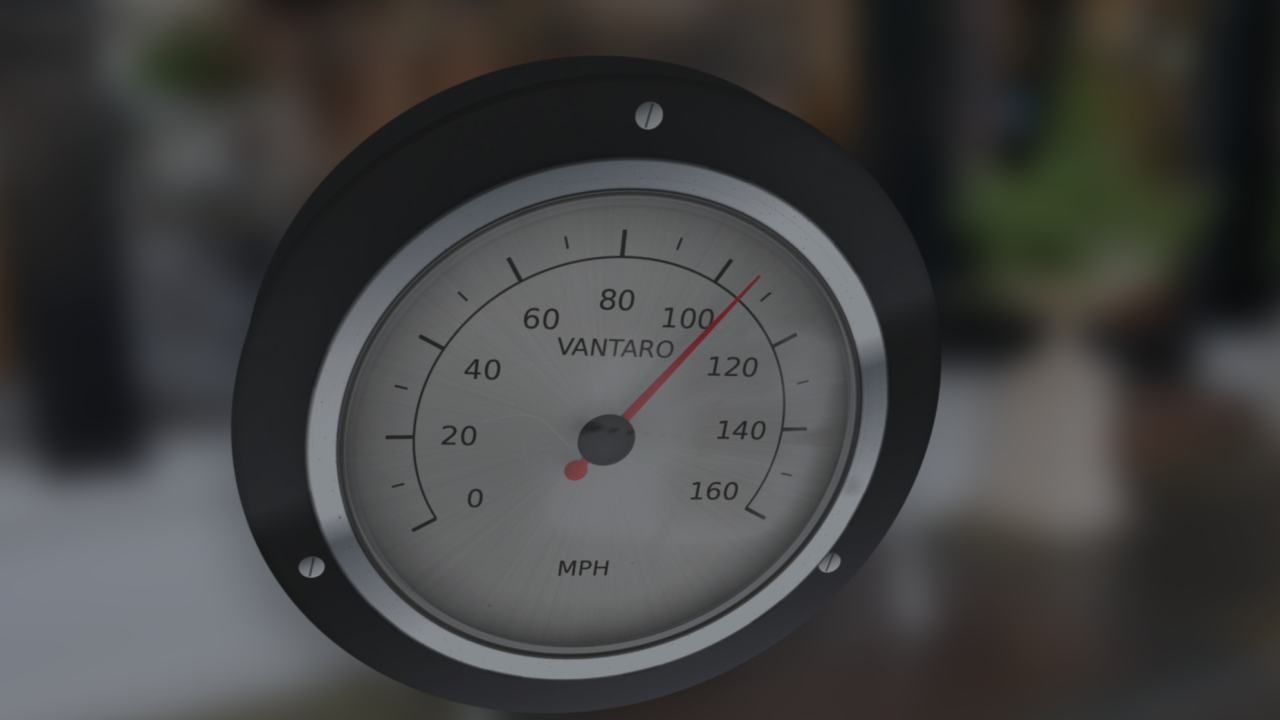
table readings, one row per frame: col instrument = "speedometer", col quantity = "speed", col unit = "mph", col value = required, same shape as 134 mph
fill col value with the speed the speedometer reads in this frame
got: 105 mph
